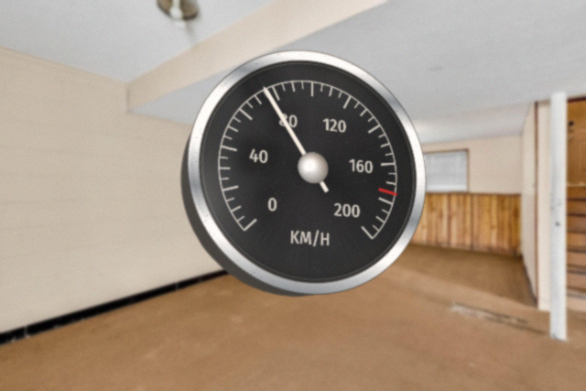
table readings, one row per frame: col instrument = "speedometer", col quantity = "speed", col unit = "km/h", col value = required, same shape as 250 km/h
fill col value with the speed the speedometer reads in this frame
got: 75 km/h
